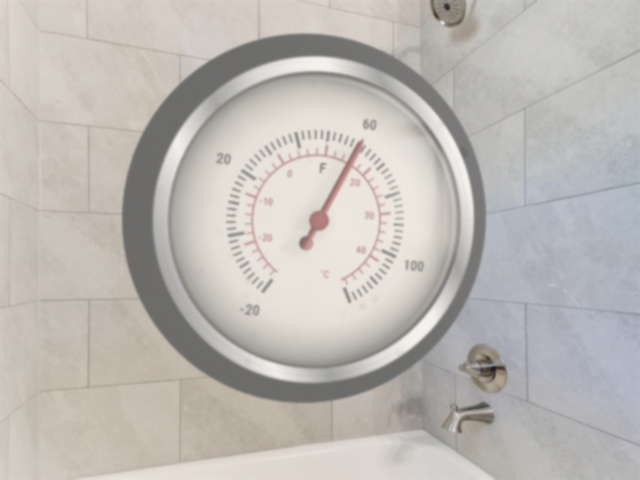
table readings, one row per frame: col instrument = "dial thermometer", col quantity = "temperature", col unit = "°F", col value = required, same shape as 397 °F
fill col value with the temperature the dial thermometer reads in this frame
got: 60 °F
